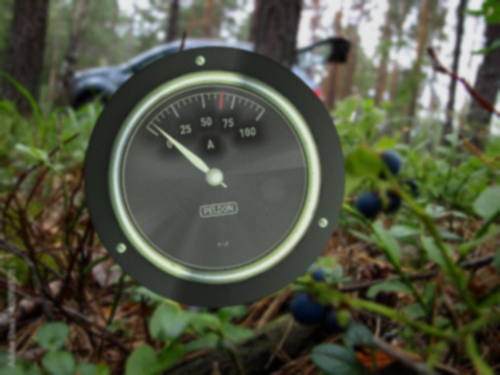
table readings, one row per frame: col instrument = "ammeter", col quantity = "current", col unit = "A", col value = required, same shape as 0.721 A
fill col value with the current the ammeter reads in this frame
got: 5 A
